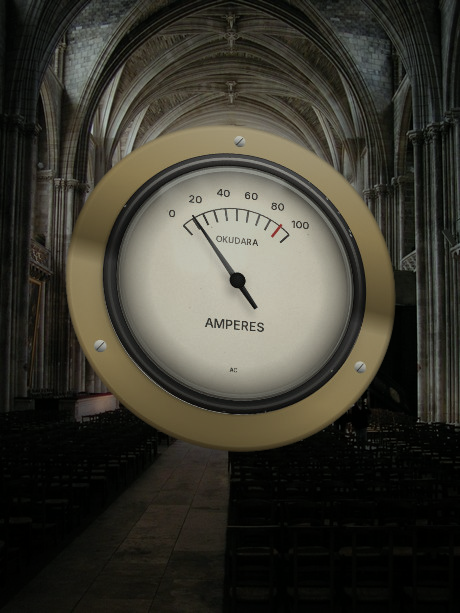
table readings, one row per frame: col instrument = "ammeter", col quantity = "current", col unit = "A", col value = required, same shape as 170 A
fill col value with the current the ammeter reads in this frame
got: 10 A
